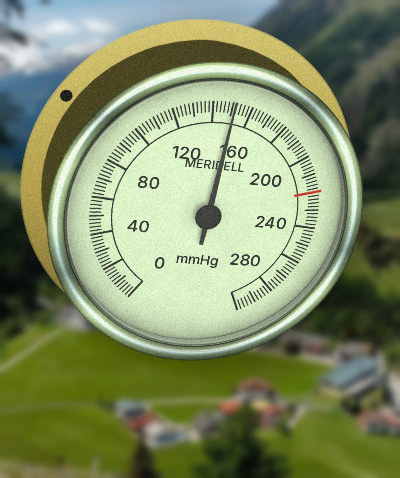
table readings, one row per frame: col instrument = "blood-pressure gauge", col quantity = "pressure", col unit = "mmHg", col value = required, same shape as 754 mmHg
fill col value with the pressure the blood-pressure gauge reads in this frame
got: 150 mmHg
